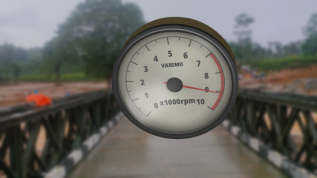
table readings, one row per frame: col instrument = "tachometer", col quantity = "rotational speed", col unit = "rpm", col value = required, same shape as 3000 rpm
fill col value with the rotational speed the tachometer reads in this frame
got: 9000 rpm
